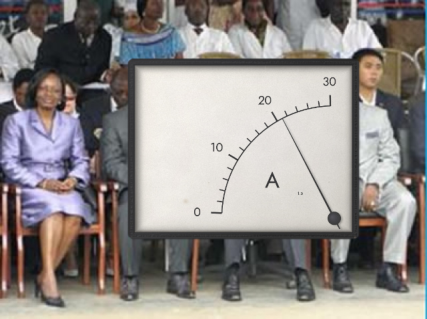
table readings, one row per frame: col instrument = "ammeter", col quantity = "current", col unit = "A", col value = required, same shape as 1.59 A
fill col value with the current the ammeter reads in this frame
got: 21 A
